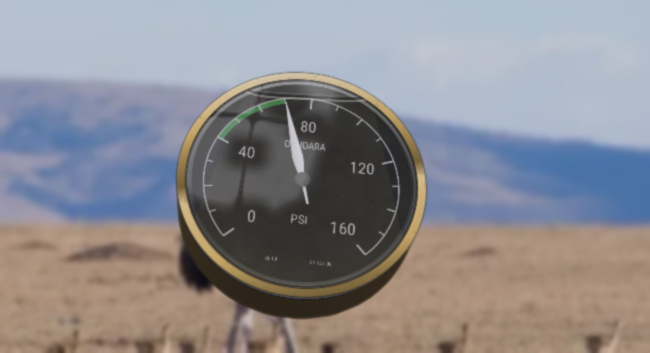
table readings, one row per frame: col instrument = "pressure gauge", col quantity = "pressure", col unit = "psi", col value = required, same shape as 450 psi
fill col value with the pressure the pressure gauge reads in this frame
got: 70 psi
